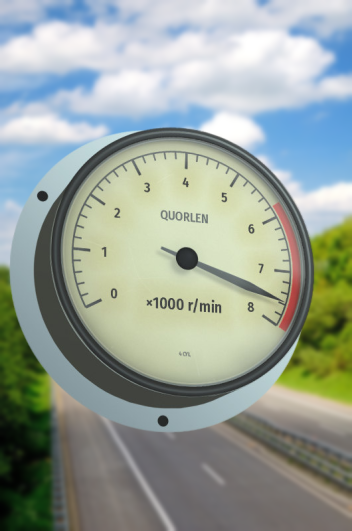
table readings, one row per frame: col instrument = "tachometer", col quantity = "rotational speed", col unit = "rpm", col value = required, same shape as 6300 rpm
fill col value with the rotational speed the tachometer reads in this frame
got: 7600 rpm
